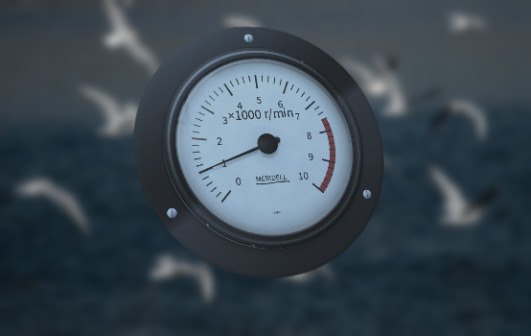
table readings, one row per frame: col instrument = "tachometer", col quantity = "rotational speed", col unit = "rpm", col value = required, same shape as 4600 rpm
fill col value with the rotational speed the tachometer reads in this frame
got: 1000 rpm
